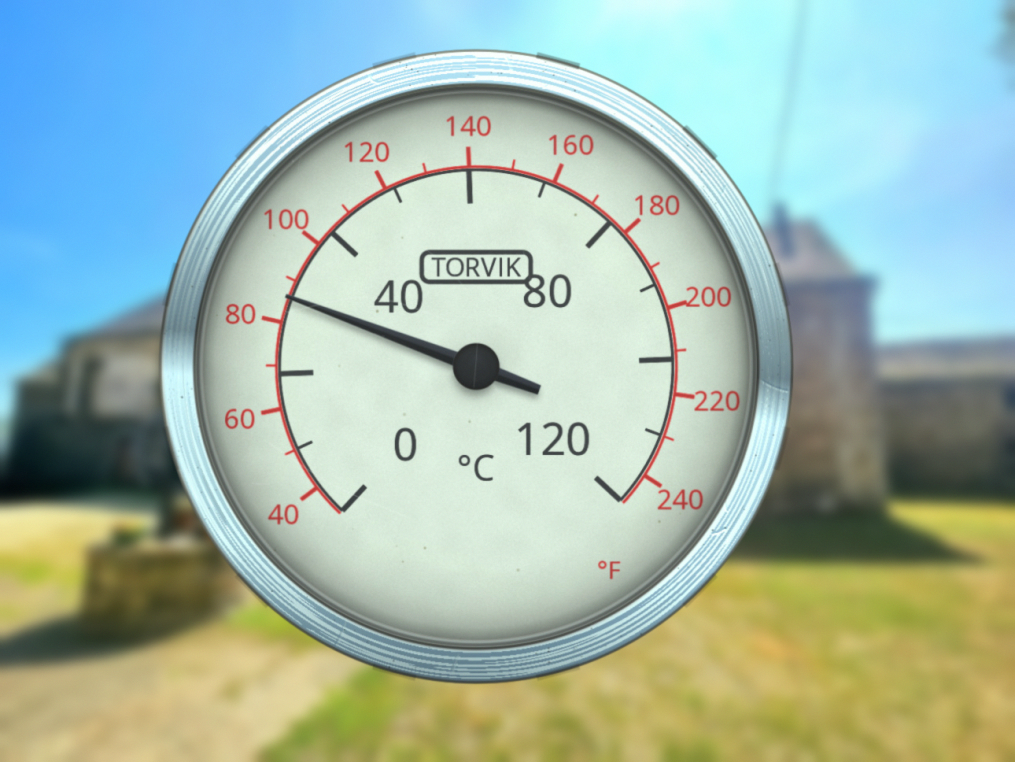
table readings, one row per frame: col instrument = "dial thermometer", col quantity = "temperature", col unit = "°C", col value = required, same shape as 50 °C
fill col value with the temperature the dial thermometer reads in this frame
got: 30 °C
